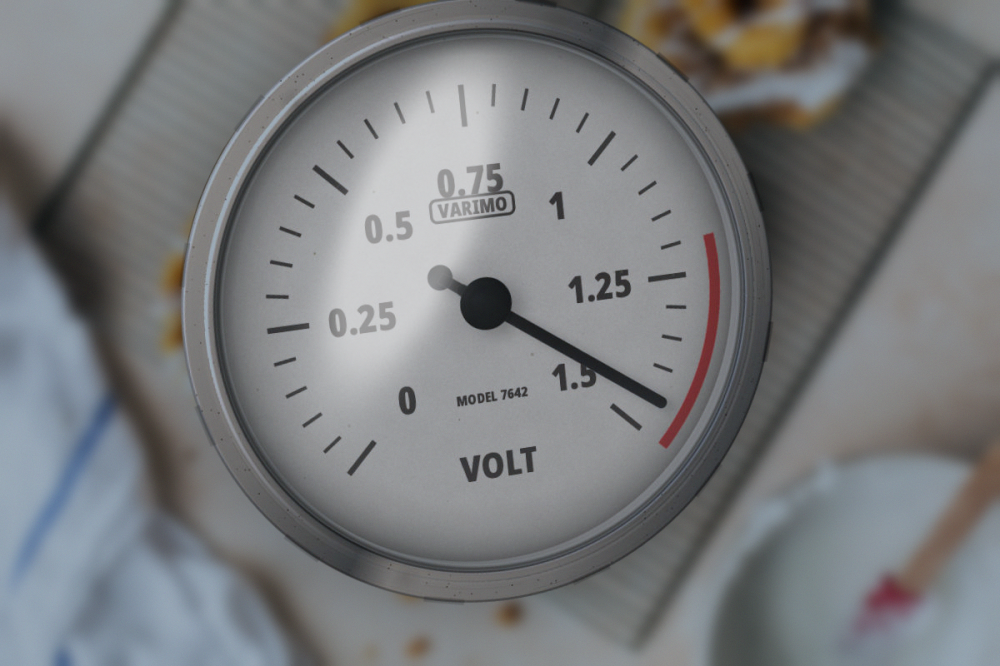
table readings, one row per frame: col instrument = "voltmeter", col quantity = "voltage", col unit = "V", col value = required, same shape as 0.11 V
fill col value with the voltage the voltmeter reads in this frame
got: 1.45 V
